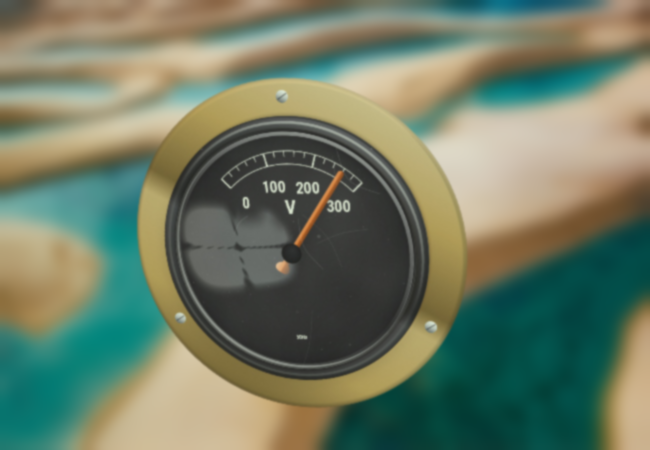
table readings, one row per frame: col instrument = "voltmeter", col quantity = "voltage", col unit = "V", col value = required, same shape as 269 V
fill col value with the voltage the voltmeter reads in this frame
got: 260 V
